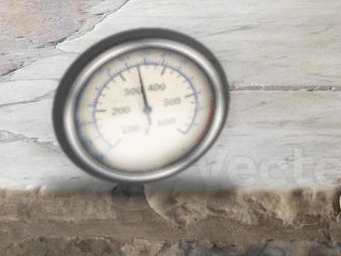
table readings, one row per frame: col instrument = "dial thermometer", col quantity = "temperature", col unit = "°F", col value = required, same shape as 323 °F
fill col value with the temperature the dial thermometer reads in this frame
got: 340 °F
